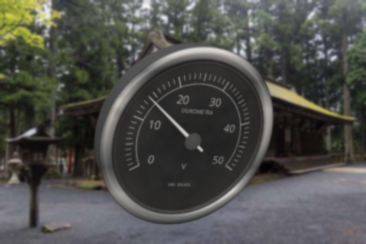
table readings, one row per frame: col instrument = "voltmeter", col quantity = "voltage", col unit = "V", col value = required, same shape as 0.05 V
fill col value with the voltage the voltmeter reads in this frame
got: 14 V
